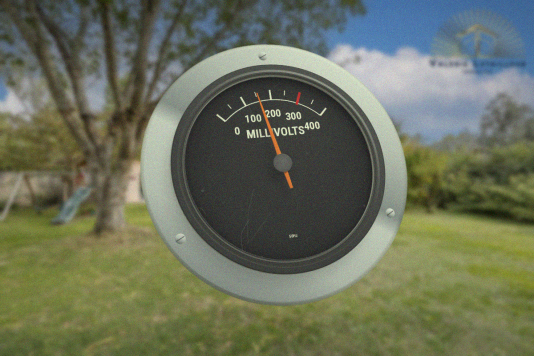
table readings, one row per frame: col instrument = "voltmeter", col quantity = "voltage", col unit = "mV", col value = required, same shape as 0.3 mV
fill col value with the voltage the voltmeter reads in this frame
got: 150 mV
